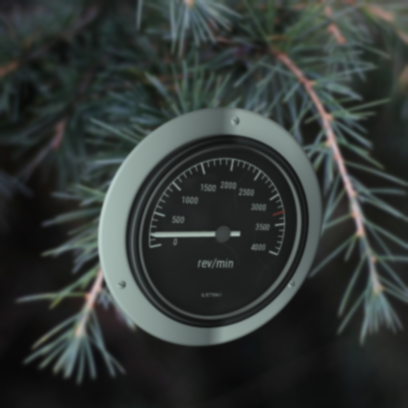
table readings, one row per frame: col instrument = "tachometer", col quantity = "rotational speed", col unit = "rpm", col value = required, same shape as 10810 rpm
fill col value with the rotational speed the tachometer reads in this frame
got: 200 rpm
